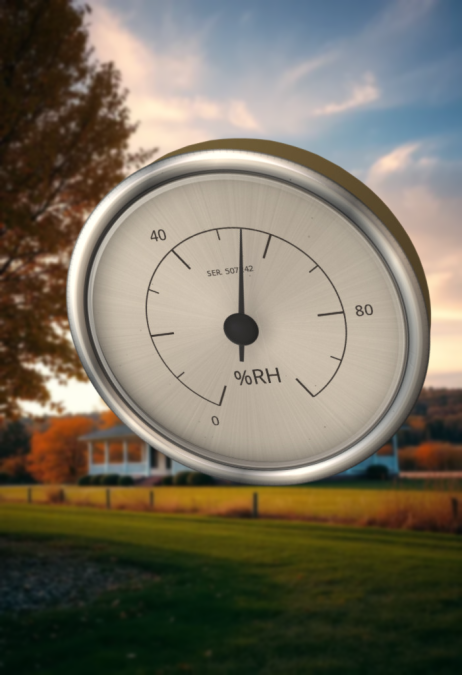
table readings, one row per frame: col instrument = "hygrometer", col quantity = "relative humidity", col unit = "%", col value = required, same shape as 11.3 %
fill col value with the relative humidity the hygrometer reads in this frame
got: 55 %
